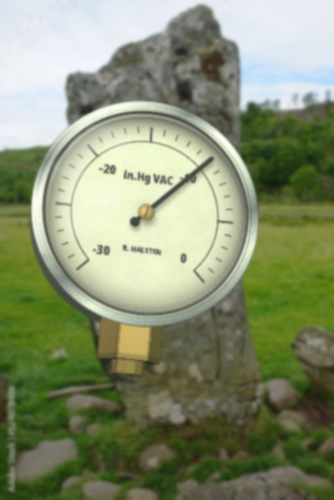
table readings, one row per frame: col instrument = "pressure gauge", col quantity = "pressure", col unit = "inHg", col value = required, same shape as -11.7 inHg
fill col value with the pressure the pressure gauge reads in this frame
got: -10 inHg
